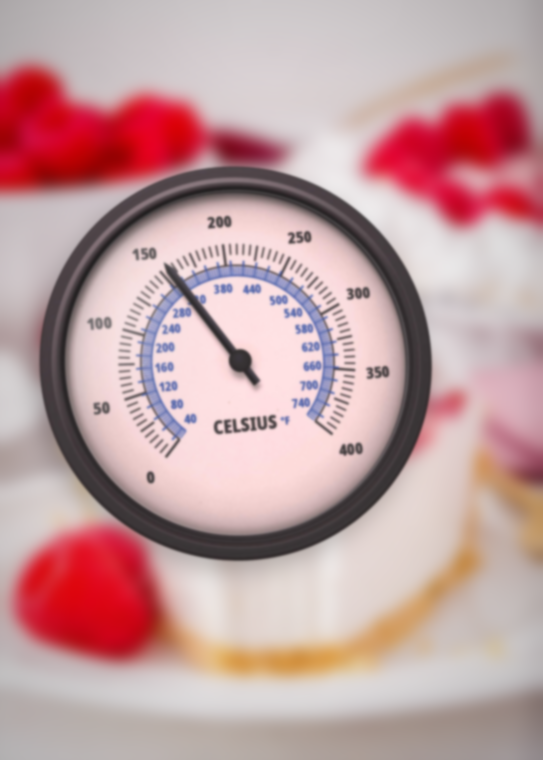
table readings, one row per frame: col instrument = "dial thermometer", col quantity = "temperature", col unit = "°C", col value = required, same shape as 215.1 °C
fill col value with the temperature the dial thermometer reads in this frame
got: 155 °C
